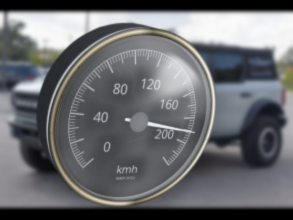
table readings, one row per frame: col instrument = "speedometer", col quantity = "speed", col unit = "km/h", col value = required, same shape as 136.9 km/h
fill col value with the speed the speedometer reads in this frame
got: 190 km/h
